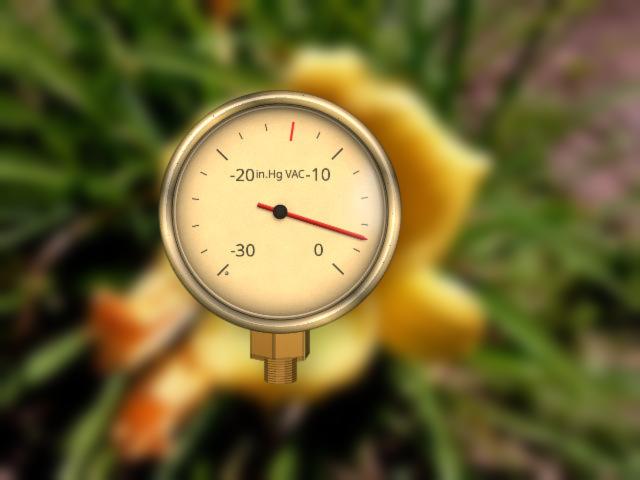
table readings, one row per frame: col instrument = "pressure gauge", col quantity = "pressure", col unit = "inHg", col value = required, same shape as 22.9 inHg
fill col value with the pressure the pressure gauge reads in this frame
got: -3 inHg
